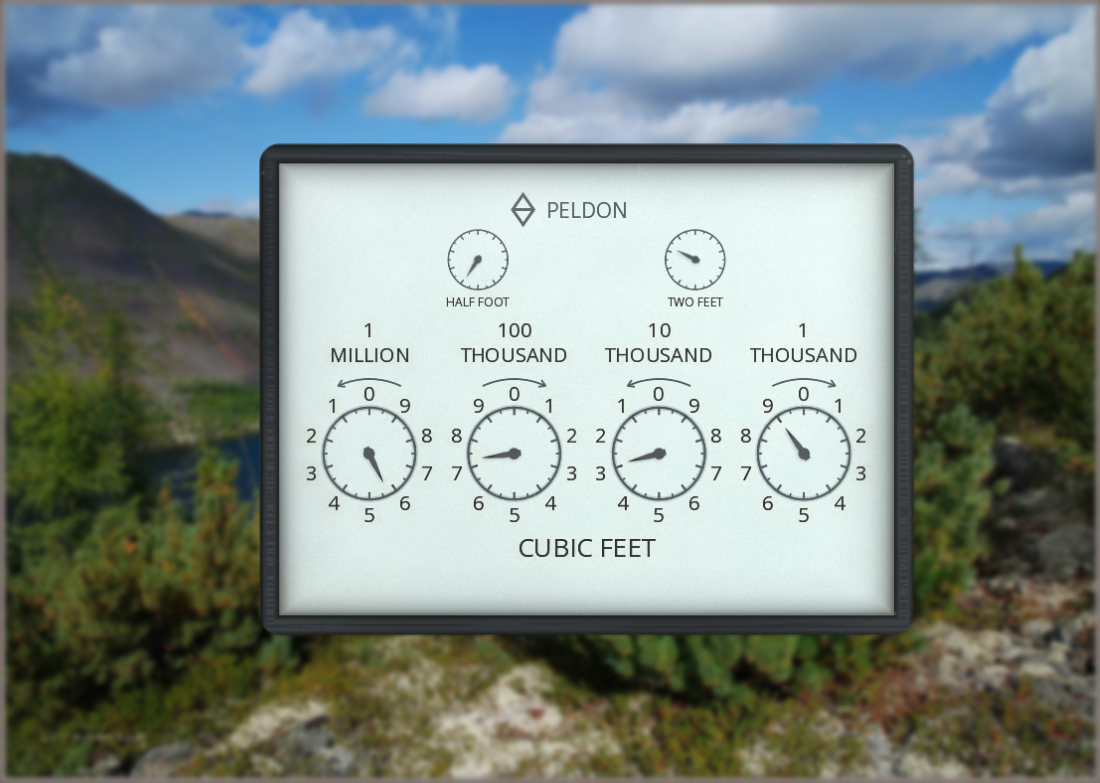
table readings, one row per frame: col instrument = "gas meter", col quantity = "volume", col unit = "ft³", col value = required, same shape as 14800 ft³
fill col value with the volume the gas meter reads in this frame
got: 572900 ft³
